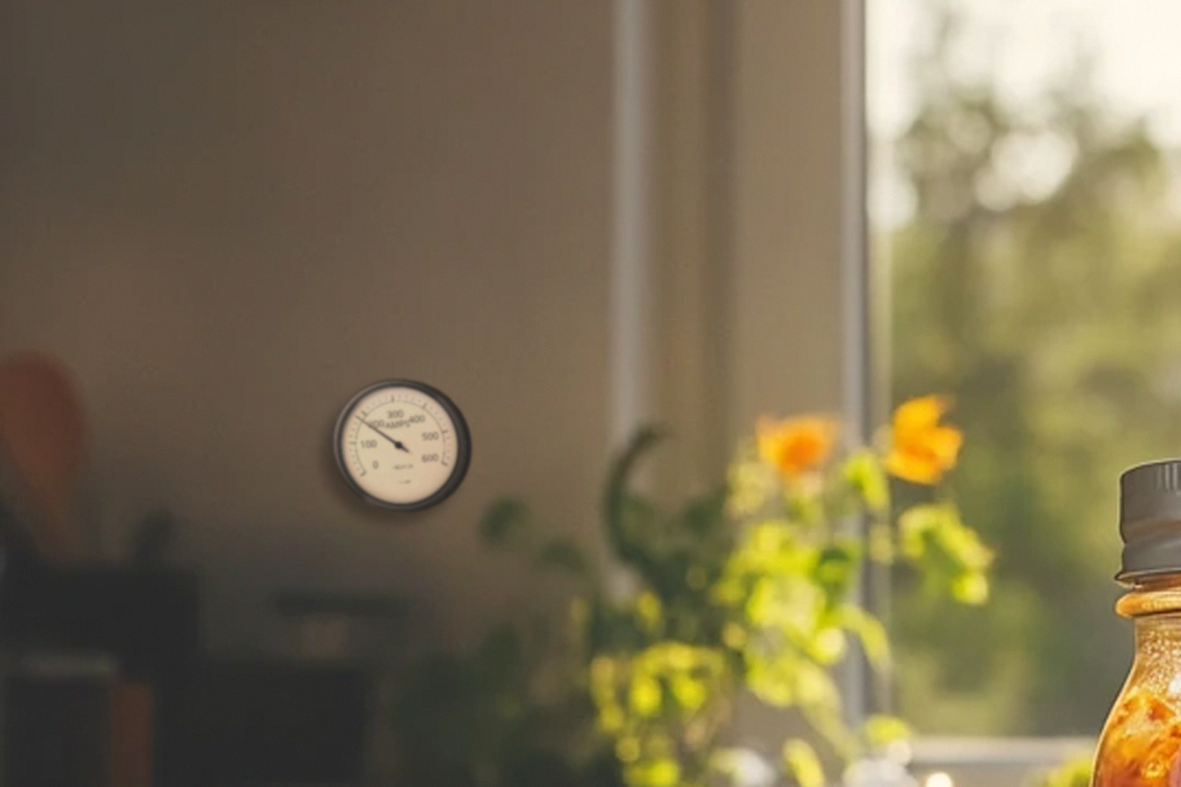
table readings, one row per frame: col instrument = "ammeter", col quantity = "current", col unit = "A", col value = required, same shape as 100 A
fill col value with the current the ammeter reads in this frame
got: 180 A
